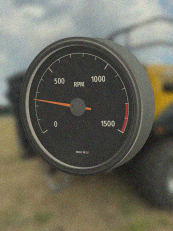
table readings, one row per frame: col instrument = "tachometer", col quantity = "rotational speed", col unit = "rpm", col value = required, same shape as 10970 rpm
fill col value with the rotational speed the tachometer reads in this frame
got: 250 rpm
